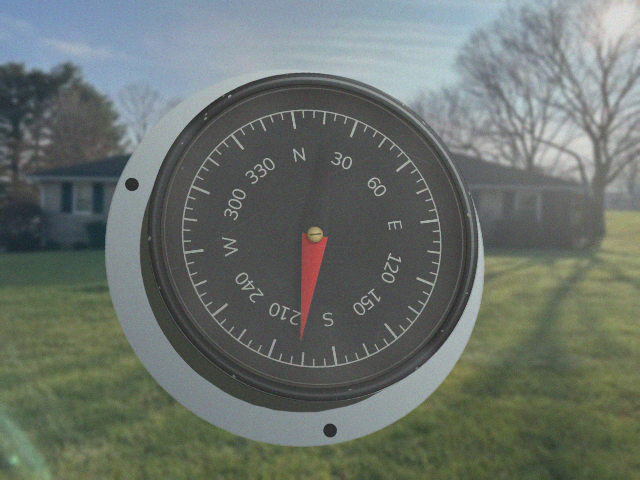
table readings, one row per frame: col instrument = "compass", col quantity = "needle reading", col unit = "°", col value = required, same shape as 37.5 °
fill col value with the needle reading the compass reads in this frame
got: 197.5 °
